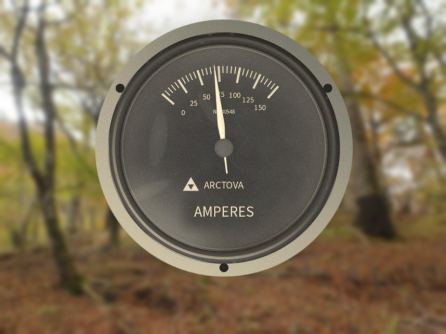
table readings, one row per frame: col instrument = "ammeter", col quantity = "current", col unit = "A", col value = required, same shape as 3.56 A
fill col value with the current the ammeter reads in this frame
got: 70 A
